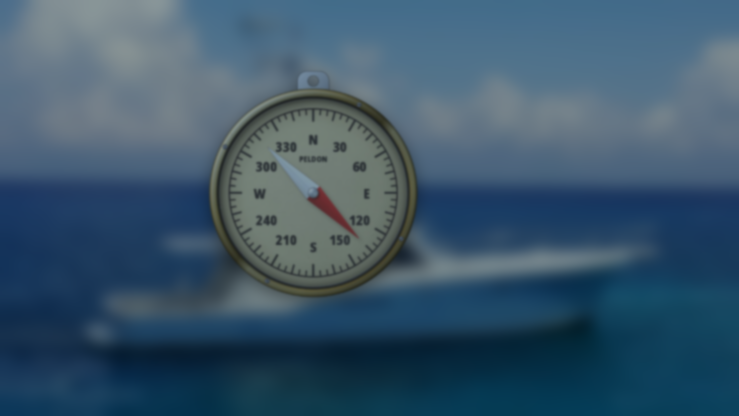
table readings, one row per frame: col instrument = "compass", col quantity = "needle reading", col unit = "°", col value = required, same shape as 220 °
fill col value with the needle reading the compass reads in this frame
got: 135 °
